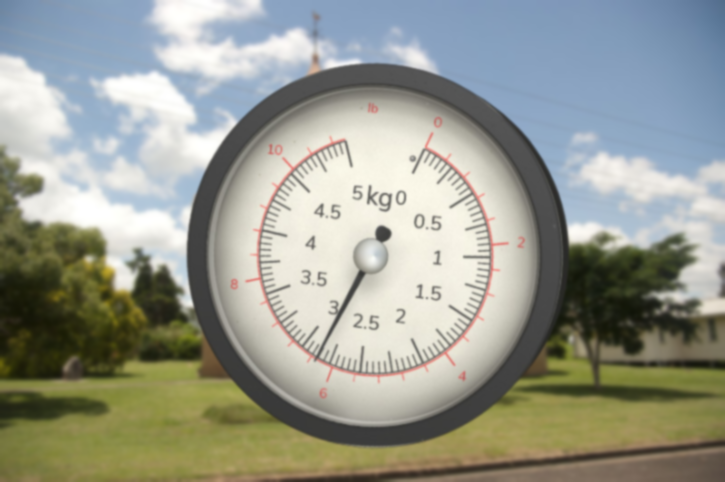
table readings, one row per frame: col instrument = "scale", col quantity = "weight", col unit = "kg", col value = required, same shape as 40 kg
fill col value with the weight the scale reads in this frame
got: 2.85 kg
